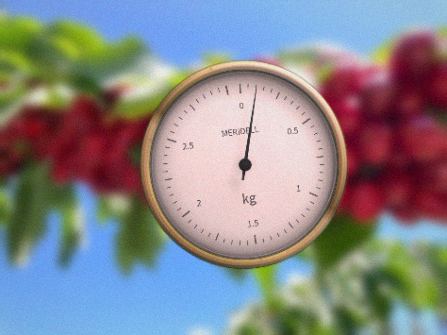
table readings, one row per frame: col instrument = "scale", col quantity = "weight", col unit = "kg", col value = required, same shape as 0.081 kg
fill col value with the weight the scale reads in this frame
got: 0.1 kg
